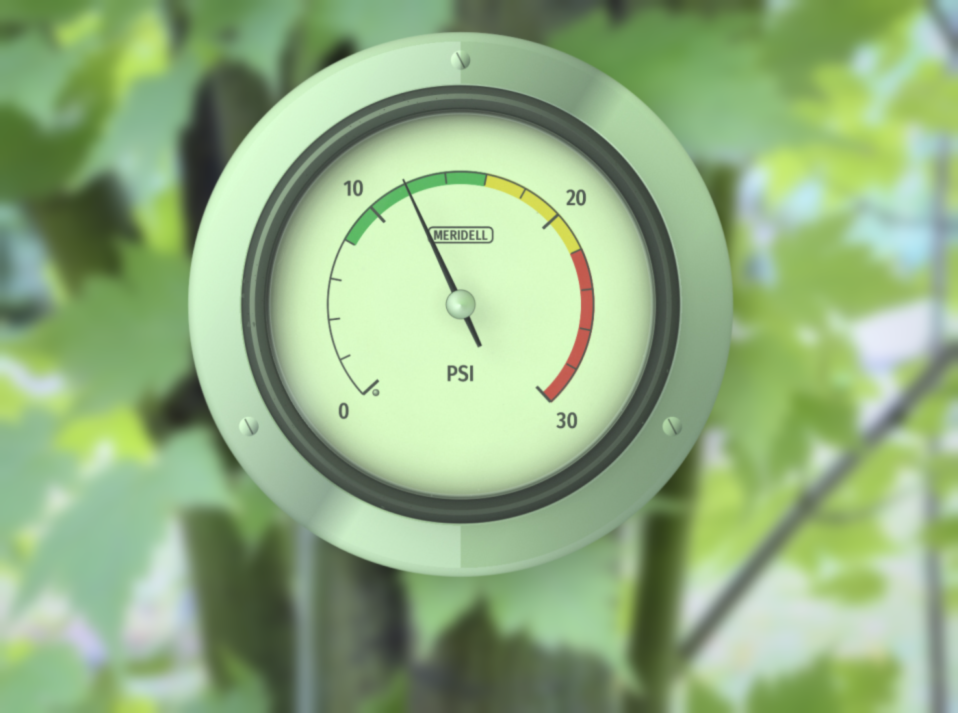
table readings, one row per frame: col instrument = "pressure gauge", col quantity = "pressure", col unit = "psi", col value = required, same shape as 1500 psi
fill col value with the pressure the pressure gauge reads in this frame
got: 12 psi
